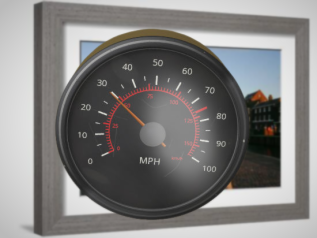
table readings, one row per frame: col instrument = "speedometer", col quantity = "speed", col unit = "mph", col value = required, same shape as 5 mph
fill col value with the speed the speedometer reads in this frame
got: 30 mph
